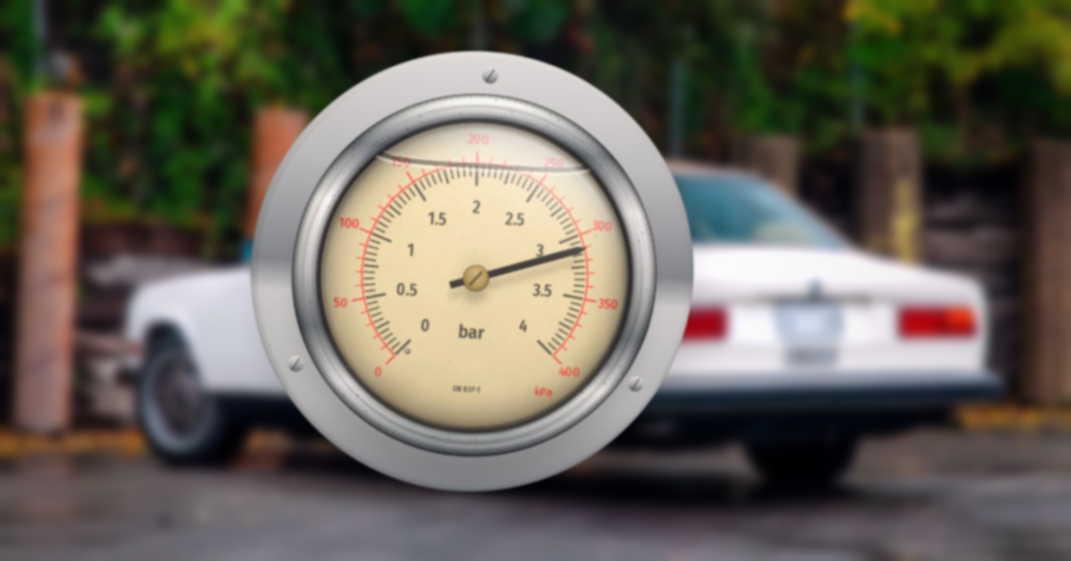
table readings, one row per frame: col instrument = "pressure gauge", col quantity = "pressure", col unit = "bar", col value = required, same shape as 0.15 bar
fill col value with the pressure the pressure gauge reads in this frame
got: 3.1 bar
